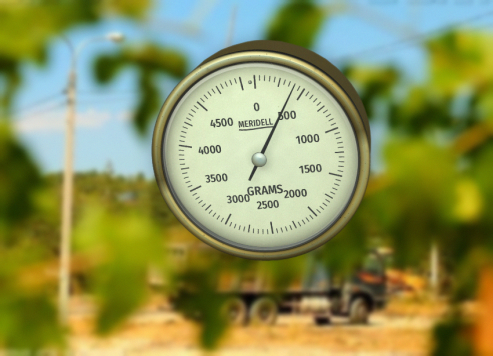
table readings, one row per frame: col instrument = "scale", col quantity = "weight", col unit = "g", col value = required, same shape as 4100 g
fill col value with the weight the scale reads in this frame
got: 400 g
